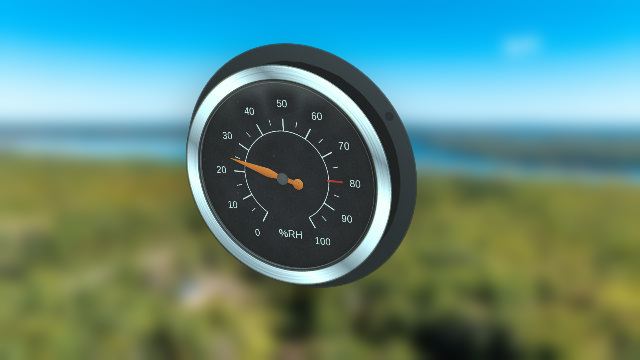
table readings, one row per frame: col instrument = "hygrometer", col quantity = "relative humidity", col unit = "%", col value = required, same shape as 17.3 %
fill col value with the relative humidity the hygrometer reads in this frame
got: 25 %
